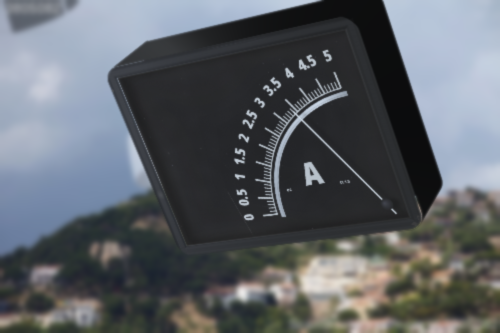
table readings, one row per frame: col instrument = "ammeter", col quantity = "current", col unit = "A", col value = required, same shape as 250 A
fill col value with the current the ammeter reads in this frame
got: 3.5 A
